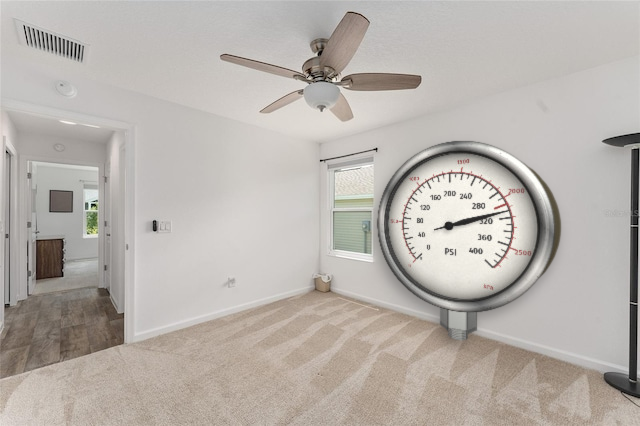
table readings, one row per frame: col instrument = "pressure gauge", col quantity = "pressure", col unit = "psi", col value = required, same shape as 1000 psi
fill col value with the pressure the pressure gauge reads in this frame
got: 310 psi
